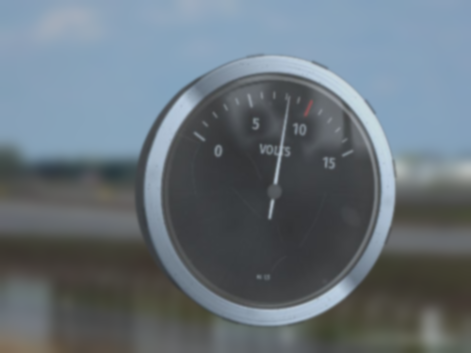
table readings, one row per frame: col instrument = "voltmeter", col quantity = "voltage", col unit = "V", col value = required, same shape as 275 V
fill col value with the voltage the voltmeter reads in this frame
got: 8 V
